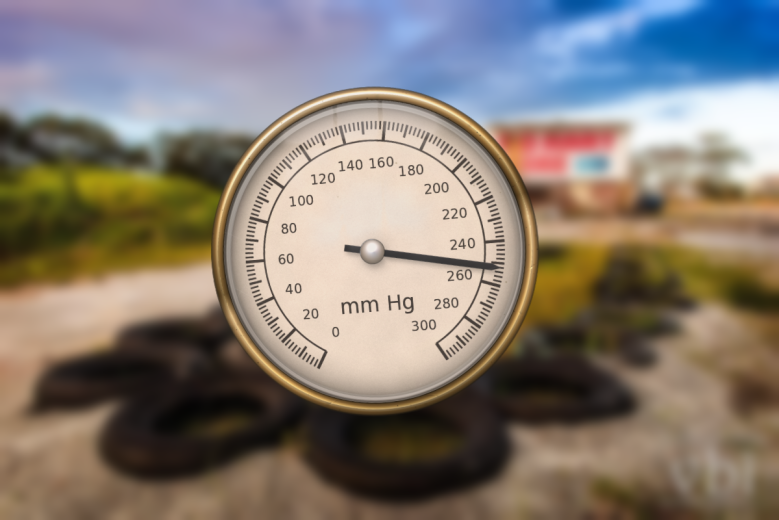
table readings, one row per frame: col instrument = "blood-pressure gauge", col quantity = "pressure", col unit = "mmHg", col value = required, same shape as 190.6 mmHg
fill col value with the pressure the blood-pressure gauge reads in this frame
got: 252 mmHg
